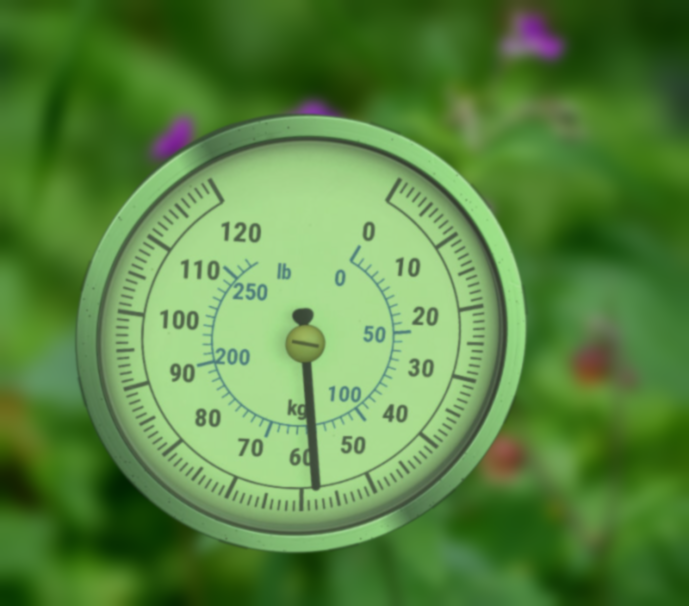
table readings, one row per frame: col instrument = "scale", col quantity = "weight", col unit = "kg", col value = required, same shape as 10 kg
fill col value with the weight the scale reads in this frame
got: 58 kg
